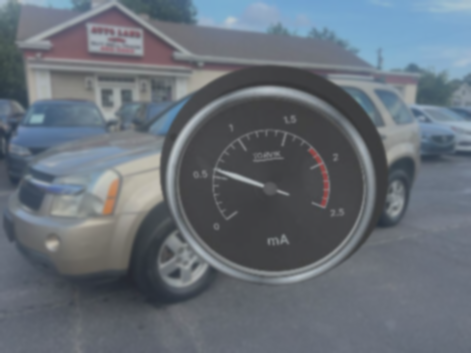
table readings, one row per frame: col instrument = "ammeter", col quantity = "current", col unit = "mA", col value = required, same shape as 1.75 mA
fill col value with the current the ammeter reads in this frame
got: 0.6 mA
